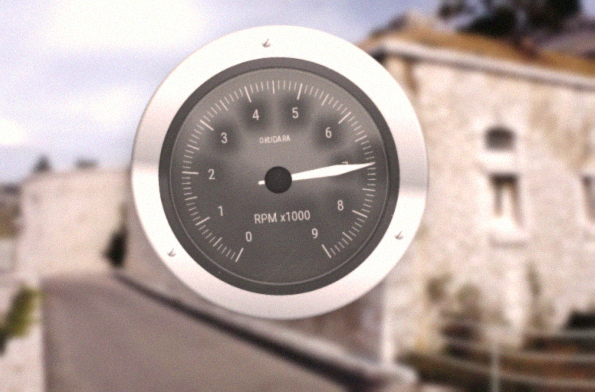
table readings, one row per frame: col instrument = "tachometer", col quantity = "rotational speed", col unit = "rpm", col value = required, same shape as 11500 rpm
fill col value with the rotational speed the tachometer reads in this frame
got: 7000 rpm
